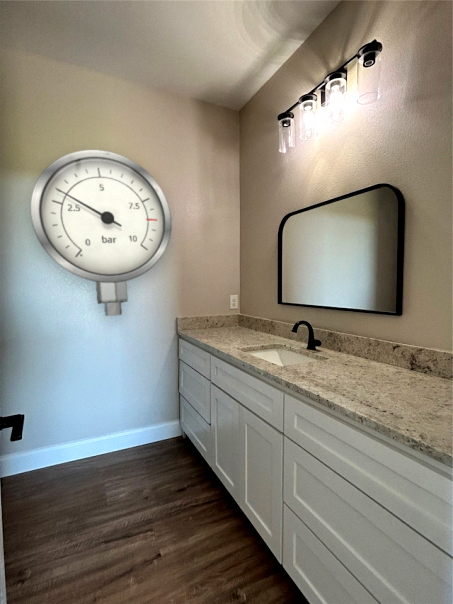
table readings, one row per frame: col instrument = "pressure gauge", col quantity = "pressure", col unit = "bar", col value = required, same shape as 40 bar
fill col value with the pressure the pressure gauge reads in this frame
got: 3 bar
